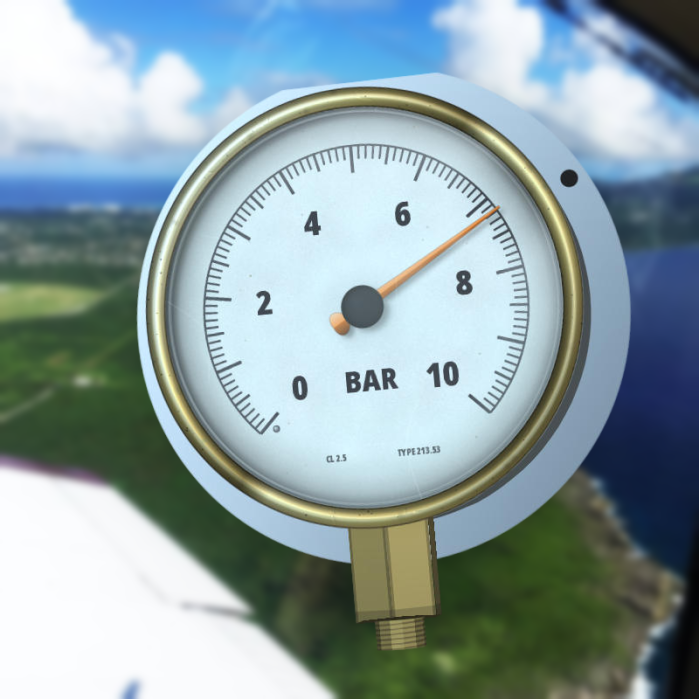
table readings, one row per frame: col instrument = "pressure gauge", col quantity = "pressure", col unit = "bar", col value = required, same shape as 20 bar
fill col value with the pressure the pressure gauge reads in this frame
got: 7.2 bar
